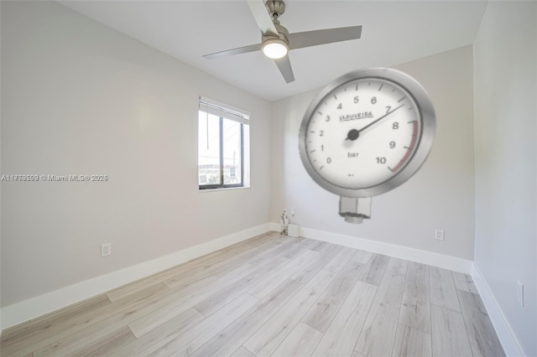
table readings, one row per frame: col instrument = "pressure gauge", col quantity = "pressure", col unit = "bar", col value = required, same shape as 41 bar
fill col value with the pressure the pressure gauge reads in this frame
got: 7.25 bar
